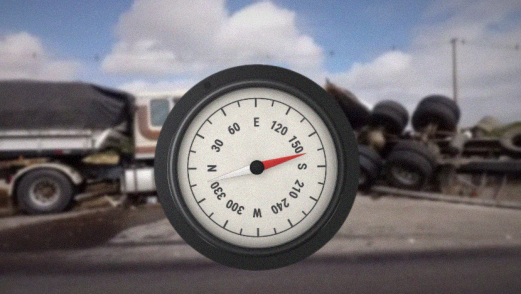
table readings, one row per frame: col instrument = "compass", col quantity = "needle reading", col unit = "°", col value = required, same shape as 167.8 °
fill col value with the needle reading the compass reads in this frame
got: 165 °
